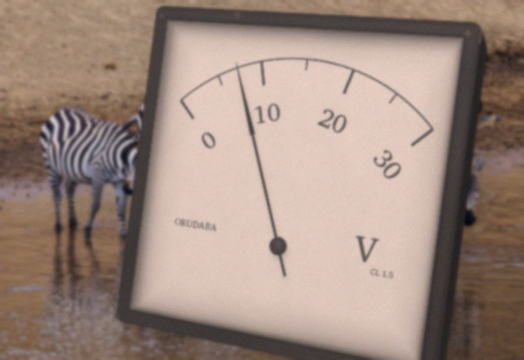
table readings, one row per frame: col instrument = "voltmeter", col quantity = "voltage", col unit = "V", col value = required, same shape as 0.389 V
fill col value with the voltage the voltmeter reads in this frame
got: 7.5 V
